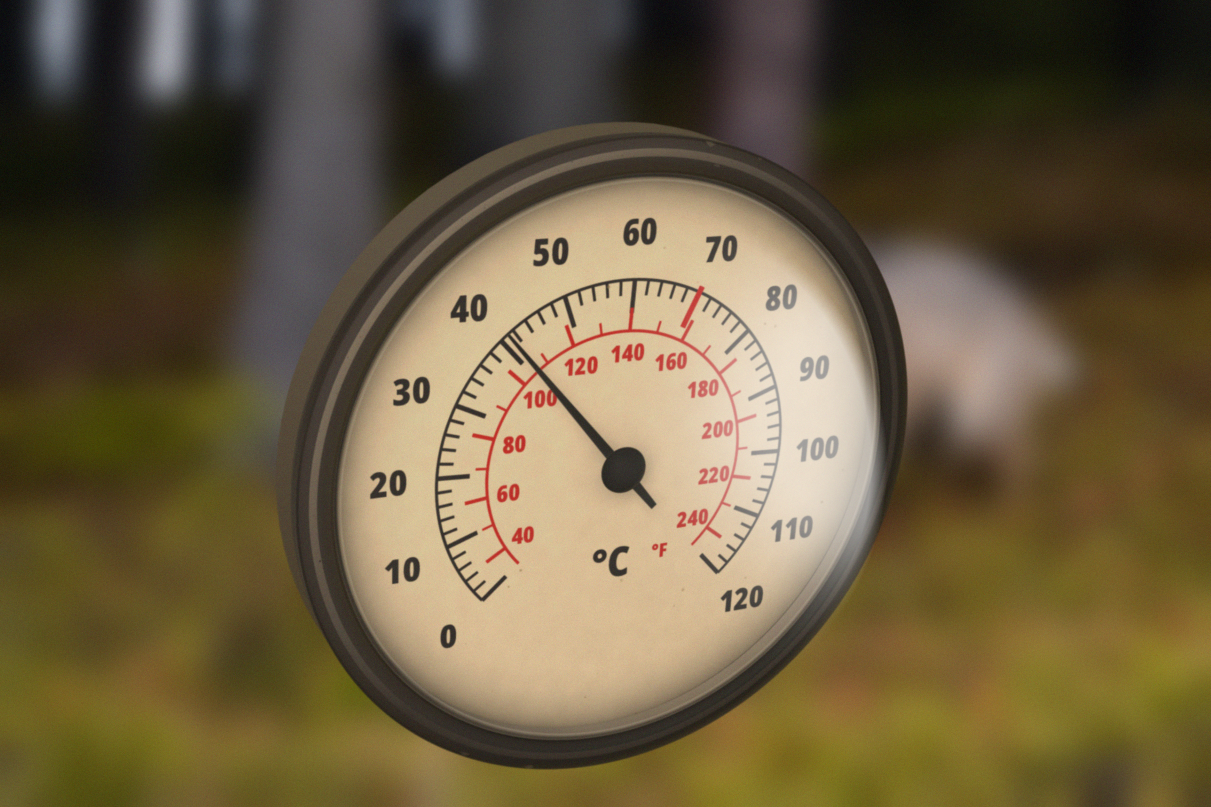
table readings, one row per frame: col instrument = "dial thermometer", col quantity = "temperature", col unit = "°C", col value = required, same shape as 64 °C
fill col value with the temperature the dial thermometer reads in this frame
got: 41 °C
